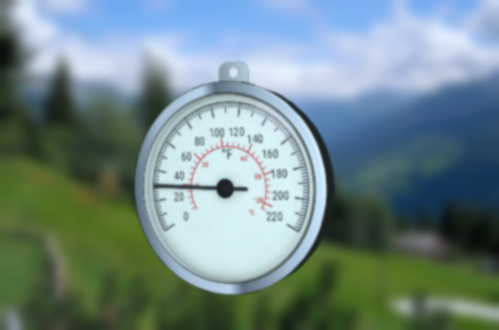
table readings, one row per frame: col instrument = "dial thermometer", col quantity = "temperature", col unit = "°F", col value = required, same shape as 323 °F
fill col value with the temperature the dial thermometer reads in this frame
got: 30 °F
